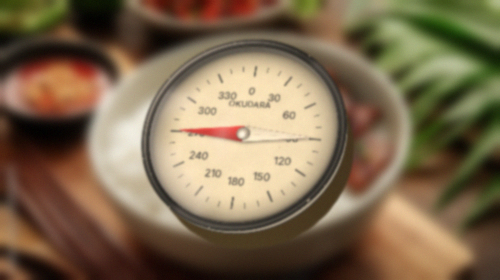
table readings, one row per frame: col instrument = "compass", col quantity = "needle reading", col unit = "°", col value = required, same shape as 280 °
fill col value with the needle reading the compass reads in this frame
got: 270 °
